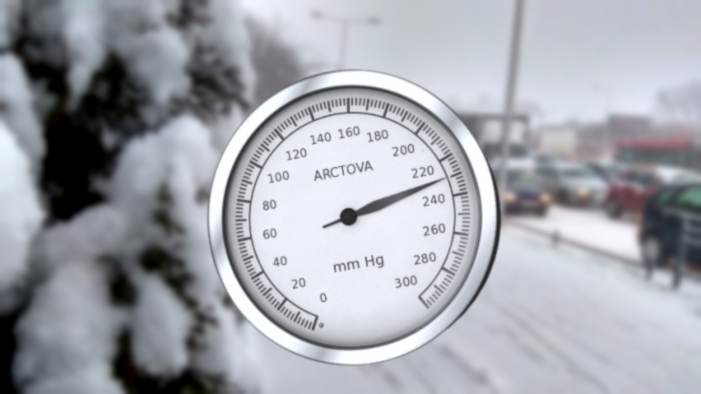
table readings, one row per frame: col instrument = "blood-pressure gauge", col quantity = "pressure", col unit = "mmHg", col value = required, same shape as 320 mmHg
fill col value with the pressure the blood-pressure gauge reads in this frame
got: 230 mmHg
